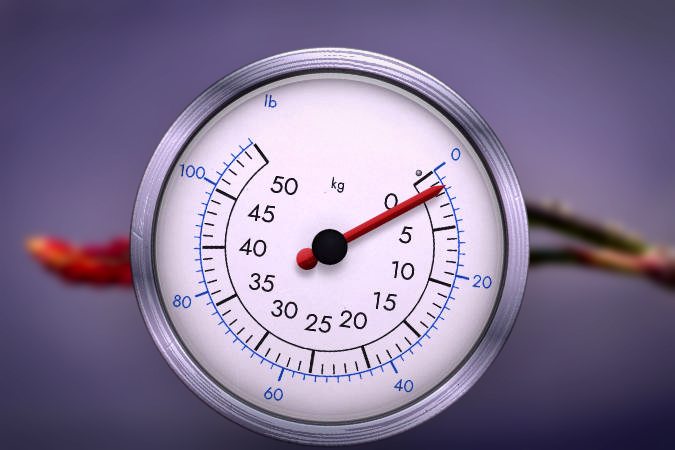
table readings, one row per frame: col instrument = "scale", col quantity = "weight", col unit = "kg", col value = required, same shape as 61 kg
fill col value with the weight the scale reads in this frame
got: 1.5 kg
